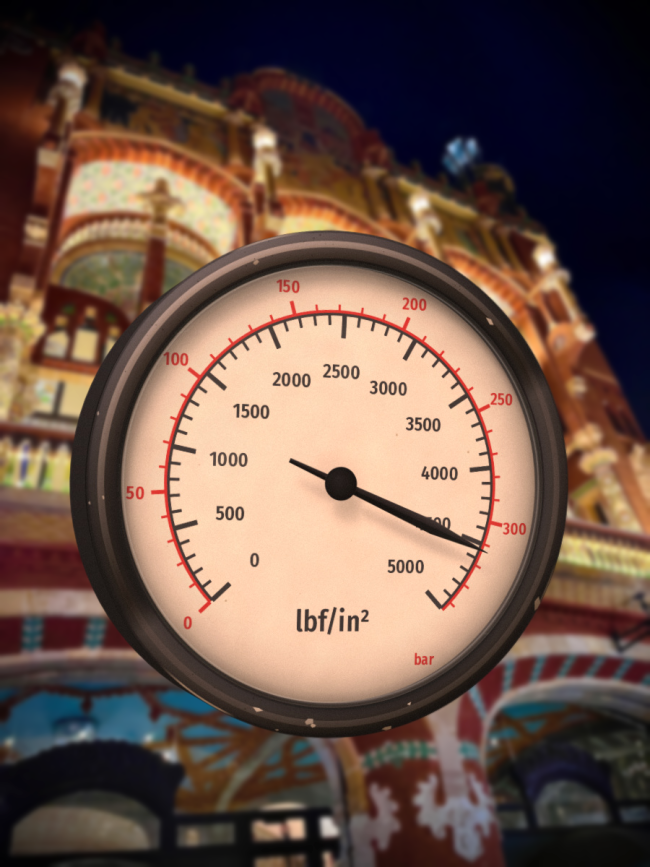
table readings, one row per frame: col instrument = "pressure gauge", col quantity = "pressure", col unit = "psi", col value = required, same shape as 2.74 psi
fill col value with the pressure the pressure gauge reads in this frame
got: 4550 psi
